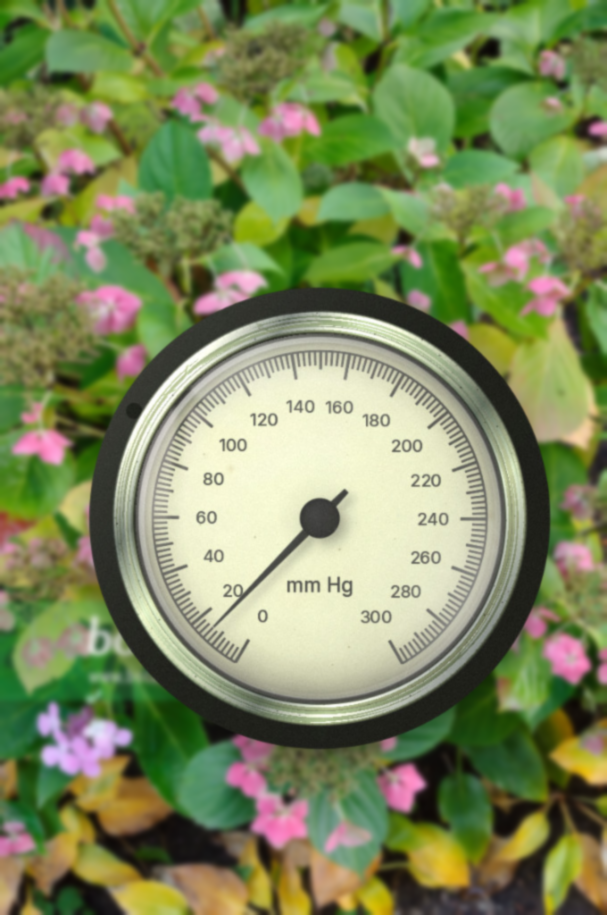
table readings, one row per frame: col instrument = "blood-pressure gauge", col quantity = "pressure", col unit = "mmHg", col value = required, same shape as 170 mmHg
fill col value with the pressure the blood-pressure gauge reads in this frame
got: 14 mmHg
